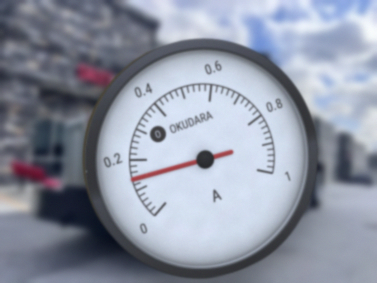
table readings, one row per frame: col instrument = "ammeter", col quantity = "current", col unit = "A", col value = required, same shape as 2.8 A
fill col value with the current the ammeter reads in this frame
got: 0.14 A
